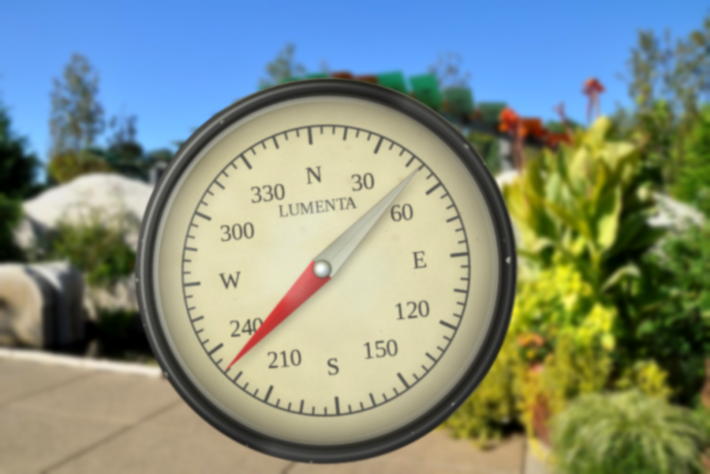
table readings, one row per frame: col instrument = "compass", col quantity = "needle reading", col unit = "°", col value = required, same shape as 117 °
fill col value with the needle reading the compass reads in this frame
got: 230 °
